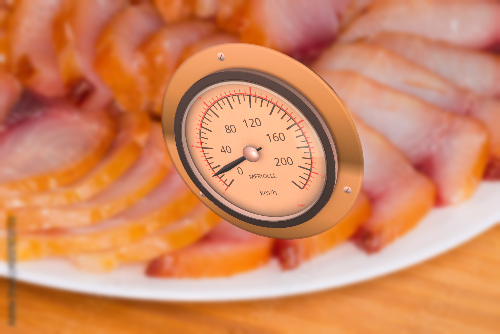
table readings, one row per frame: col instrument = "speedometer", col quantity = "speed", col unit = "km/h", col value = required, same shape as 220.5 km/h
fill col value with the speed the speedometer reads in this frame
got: 15 km/h
